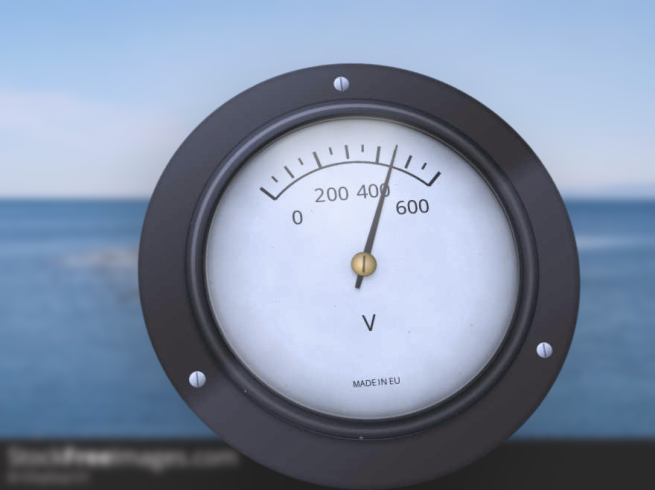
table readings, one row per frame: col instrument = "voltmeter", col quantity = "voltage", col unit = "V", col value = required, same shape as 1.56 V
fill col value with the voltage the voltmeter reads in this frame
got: 450 V
